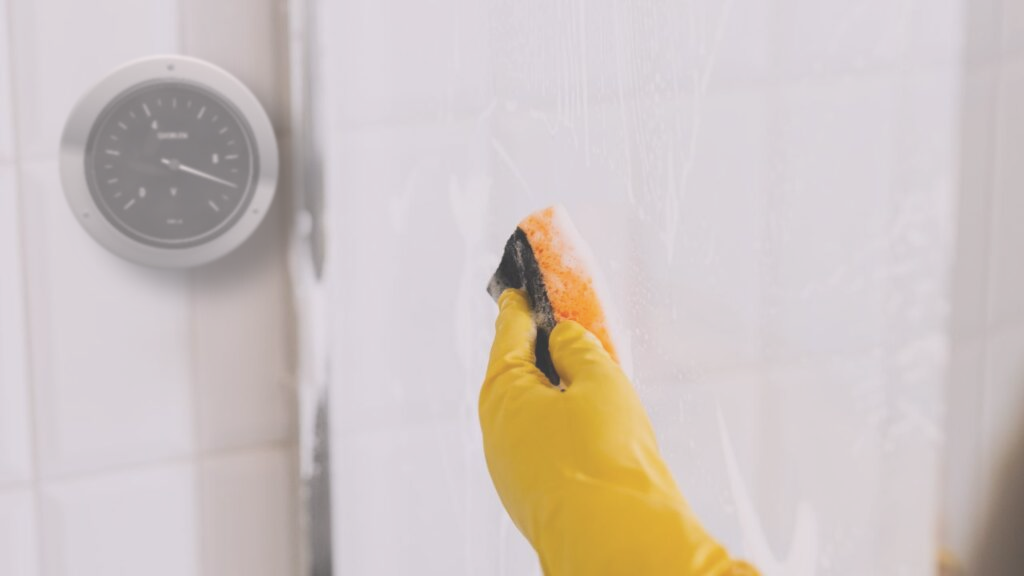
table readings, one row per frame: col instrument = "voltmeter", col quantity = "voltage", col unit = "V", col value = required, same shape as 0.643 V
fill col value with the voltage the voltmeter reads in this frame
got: 9 V
